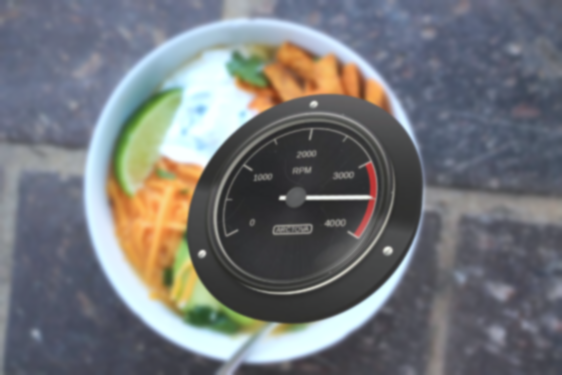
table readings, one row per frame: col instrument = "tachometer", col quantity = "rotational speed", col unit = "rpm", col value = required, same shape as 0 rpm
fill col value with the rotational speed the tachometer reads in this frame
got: 3500 rpm
